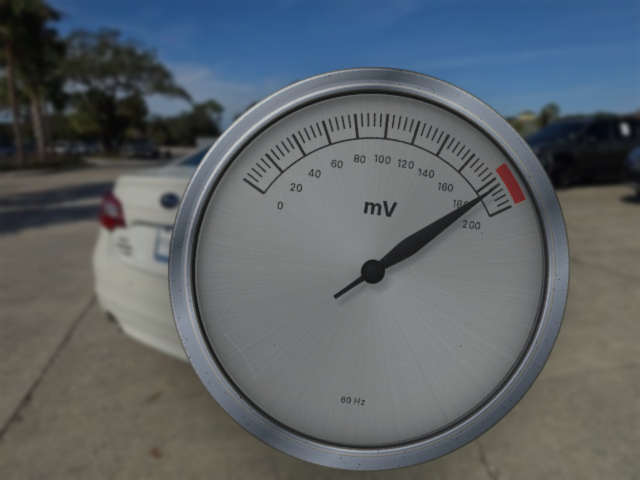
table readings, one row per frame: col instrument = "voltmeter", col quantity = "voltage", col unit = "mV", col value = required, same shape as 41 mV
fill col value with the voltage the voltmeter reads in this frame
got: 184 mV
